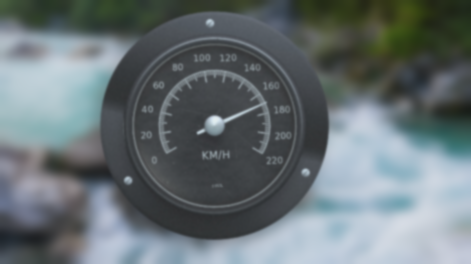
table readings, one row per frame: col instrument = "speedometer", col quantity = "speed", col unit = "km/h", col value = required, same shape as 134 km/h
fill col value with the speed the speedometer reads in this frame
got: 170 km/h
